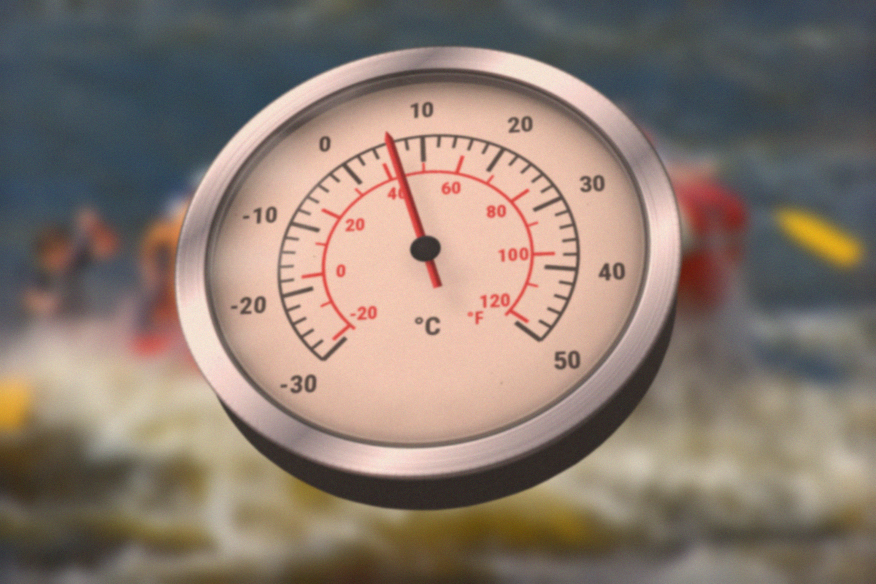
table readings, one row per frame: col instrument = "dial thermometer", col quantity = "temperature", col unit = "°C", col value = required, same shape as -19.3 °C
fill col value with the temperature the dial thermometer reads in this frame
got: 6 °C
